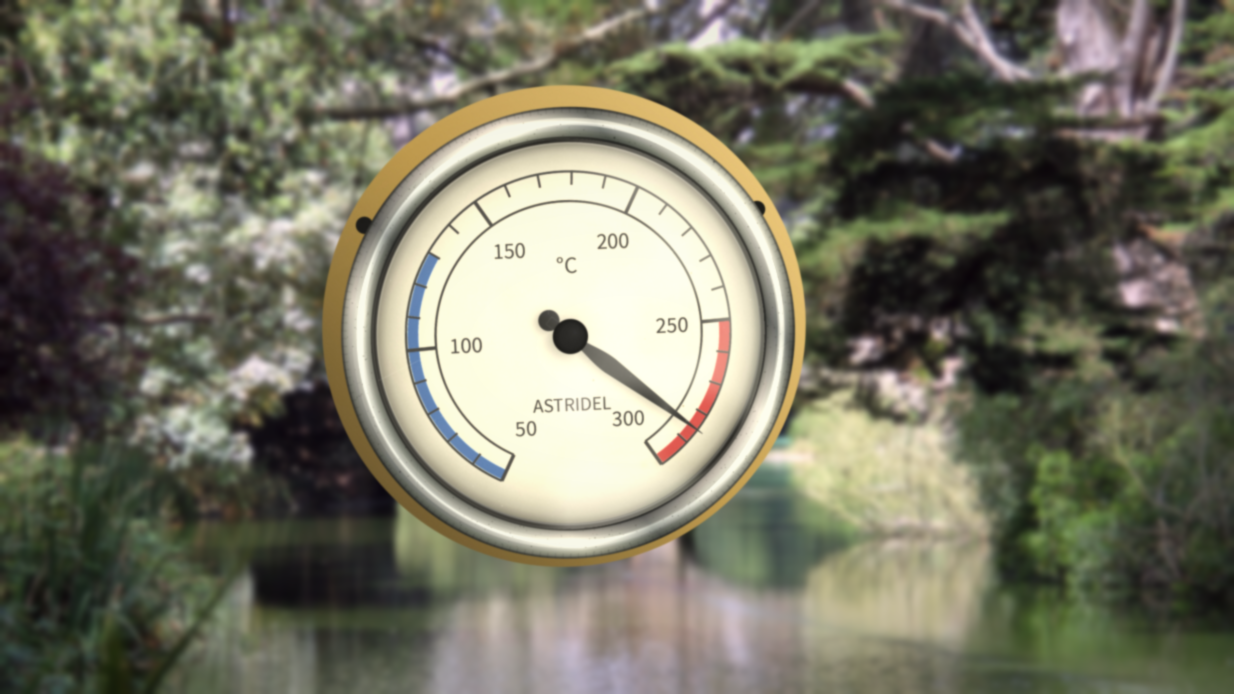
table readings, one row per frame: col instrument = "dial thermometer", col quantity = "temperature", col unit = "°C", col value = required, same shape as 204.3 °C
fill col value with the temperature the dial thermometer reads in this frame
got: 285 °C
